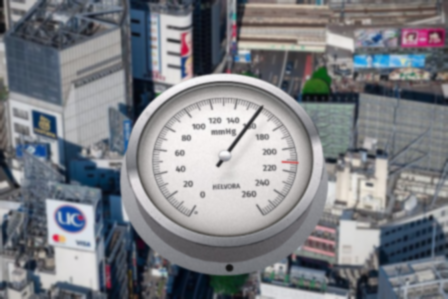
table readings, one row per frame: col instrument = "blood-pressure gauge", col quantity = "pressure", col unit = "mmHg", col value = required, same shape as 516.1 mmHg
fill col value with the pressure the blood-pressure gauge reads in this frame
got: 160 mmHg
